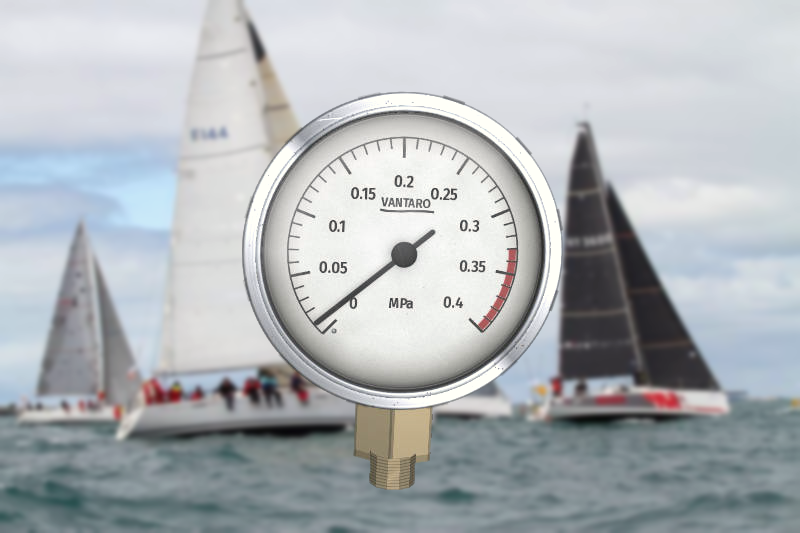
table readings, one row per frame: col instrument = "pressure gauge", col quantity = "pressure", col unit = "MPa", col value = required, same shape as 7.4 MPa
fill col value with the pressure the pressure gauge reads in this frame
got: 0.01 MPa
